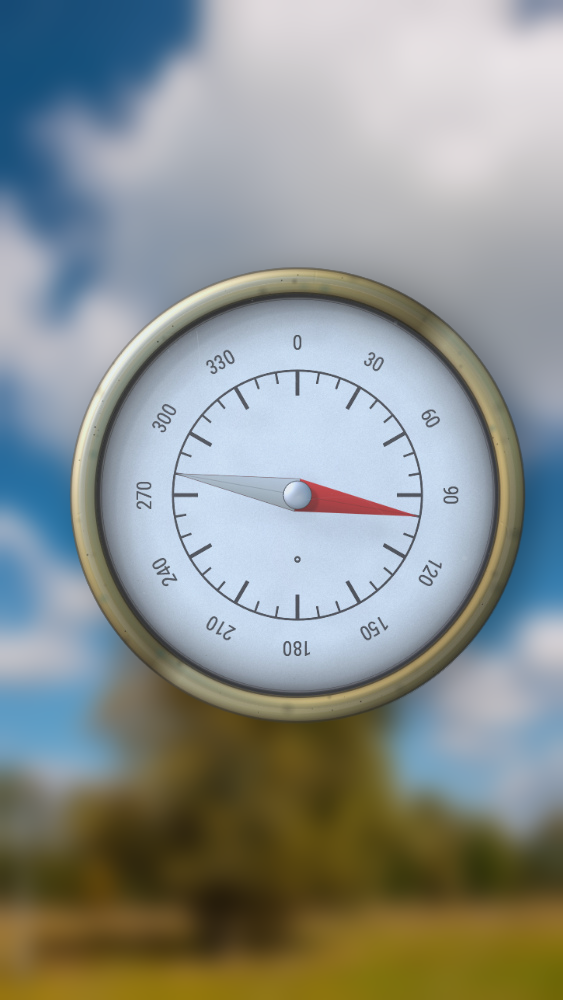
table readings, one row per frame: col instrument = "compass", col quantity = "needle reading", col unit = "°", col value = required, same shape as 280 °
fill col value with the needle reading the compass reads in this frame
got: 100 °
